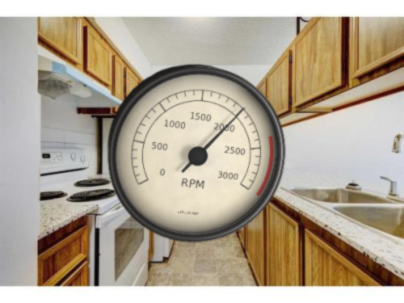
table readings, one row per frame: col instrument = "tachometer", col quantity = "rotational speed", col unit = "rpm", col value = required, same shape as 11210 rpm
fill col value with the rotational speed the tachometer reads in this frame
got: 2000 rpm
